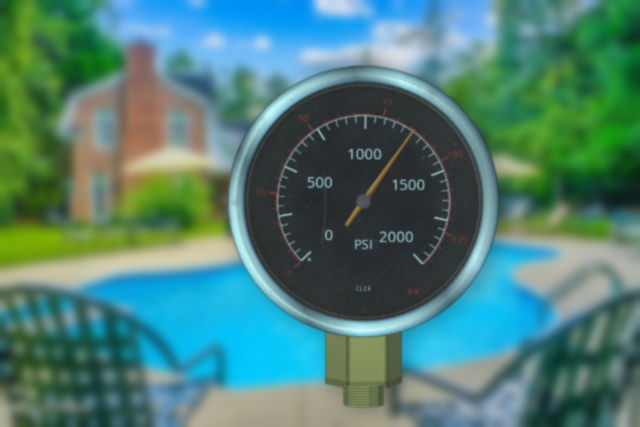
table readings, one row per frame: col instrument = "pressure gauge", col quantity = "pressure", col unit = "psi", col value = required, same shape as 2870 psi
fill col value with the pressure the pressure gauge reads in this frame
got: 1250 psi
